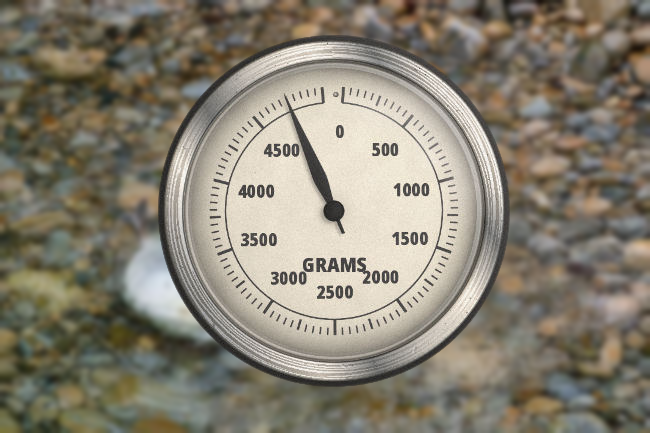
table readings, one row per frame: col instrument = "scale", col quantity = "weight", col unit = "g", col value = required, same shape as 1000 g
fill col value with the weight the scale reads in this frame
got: 4750 g
